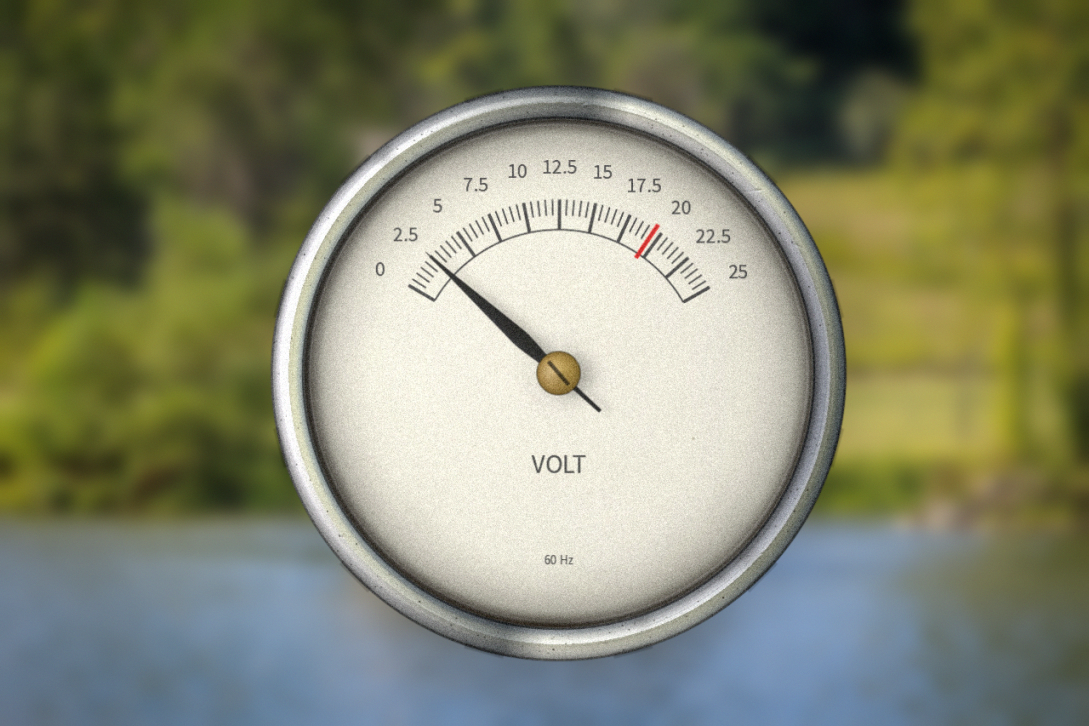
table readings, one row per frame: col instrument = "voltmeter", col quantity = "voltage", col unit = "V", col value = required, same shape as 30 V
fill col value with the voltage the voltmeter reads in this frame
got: 2.5 V
